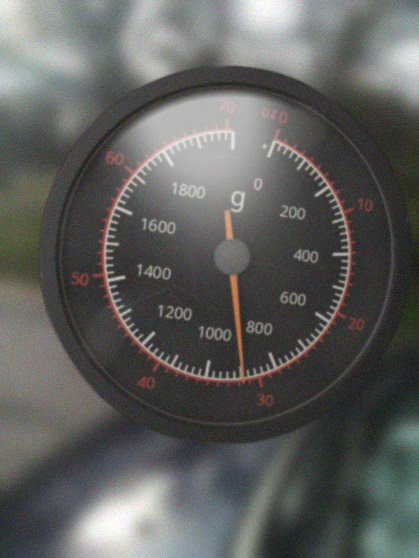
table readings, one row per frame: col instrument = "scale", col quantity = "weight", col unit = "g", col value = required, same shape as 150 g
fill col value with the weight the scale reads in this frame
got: 900 g
